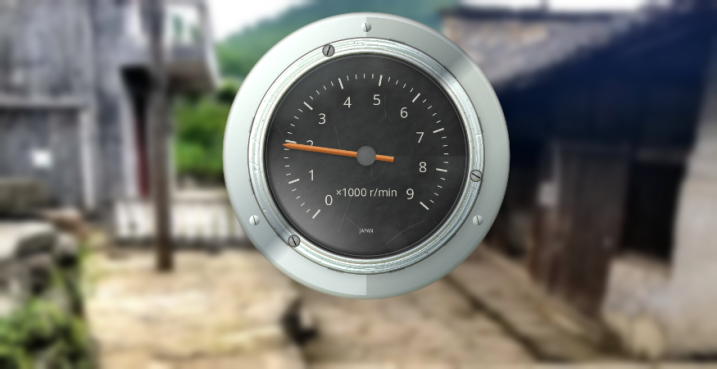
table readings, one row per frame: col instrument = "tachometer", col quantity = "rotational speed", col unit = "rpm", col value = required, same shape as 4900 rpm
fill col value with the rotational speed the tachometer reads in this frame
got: 1900 rpm
